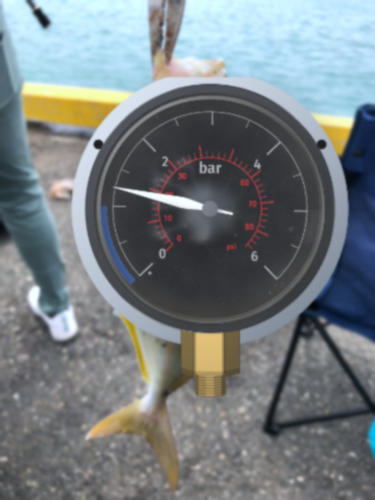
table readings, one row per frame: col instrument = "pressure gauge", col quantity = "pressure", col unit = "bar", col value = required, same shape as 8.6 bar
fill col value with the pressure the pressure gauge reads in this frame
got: 1.25 bar
